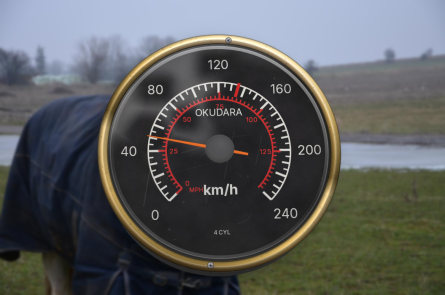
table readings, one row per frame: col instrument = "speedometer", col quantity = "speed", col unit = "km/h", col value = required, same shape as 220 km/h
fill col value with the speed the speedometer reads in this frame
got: 50 km/h
